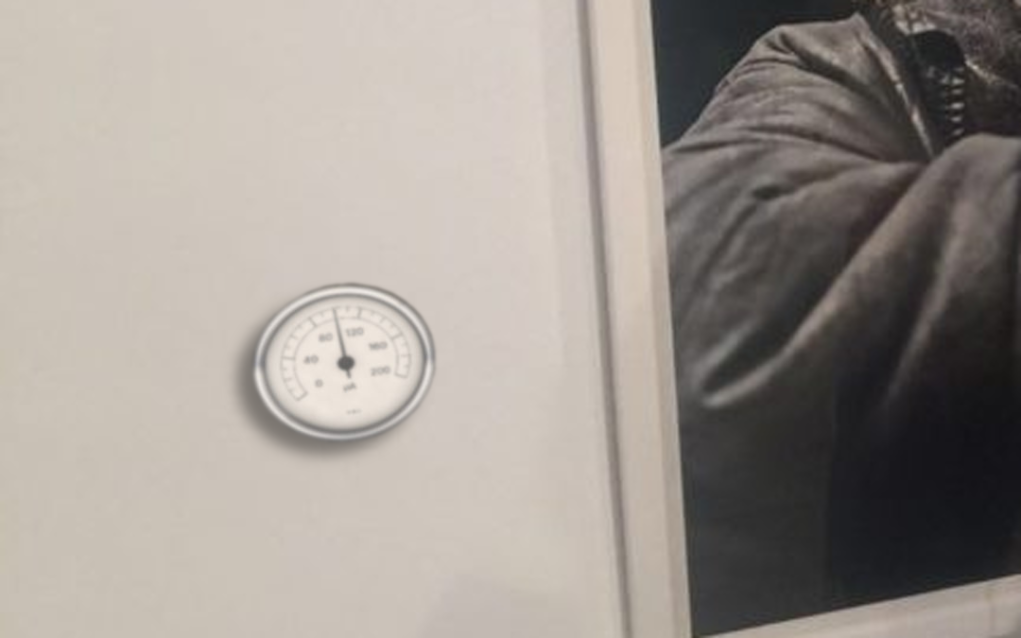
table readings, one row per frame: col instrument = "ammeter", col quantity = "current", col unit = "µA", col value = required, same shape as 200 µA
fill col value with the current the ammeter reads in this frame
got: 100 µA
